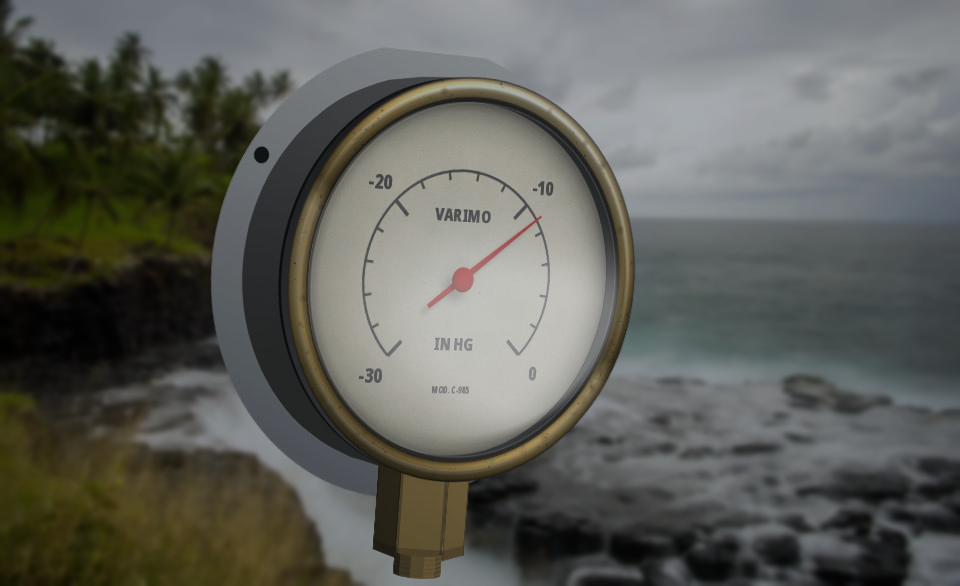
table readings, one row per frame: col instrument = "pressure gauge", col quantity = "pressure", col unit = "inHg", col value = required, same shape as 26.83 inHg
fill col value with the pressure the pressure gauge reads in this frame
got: -9 inHg
